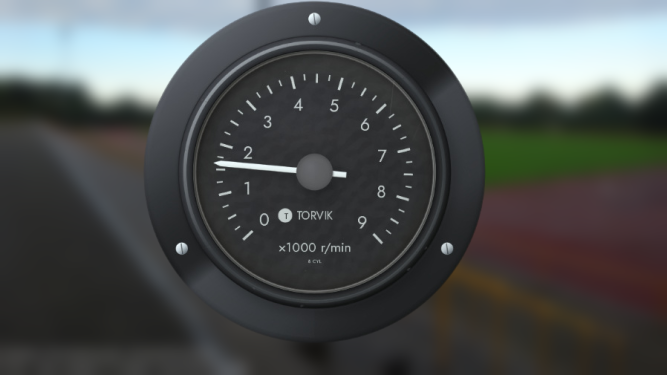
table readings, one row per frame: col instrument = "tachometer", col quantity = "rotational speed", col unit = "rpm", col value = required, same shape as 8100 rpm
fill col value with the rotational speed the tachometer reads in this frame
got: 1625 rpm
